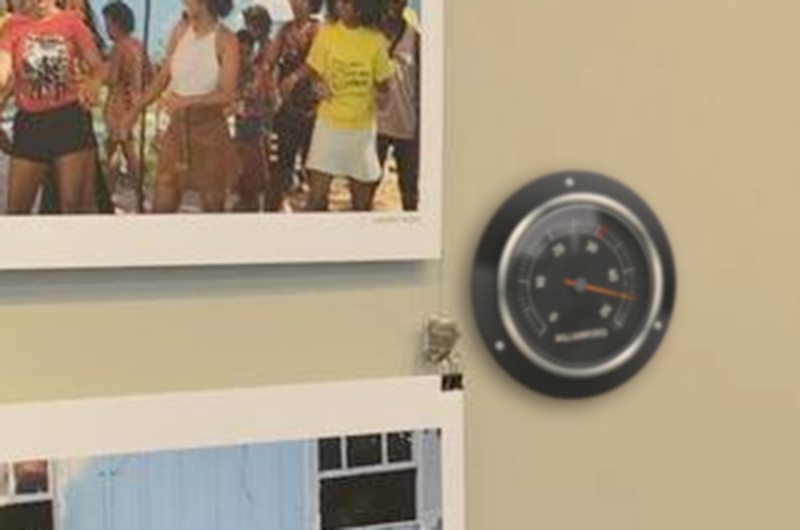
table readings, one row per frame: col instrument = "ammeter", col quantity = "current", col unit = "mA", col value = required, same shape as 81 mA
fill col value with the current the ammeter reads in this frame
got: 45 mA
